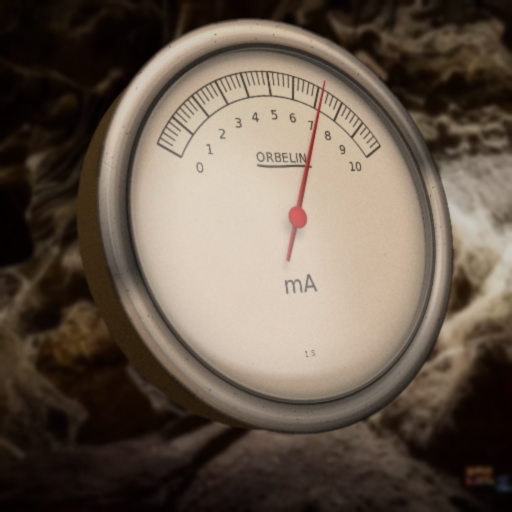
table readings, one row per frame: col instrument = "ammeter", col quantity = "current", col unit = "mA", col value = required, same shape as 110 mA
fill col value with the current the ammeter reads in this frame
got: 7 mA
